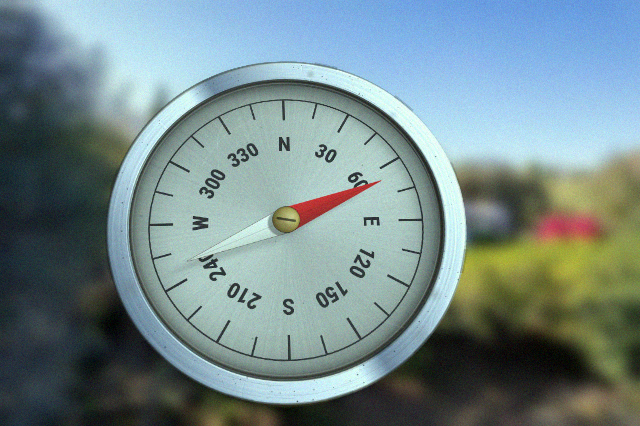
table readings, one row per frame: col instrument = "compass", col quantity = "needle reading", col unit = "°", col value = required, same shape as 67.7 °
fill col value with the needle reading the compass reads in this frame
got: 67.5 °
